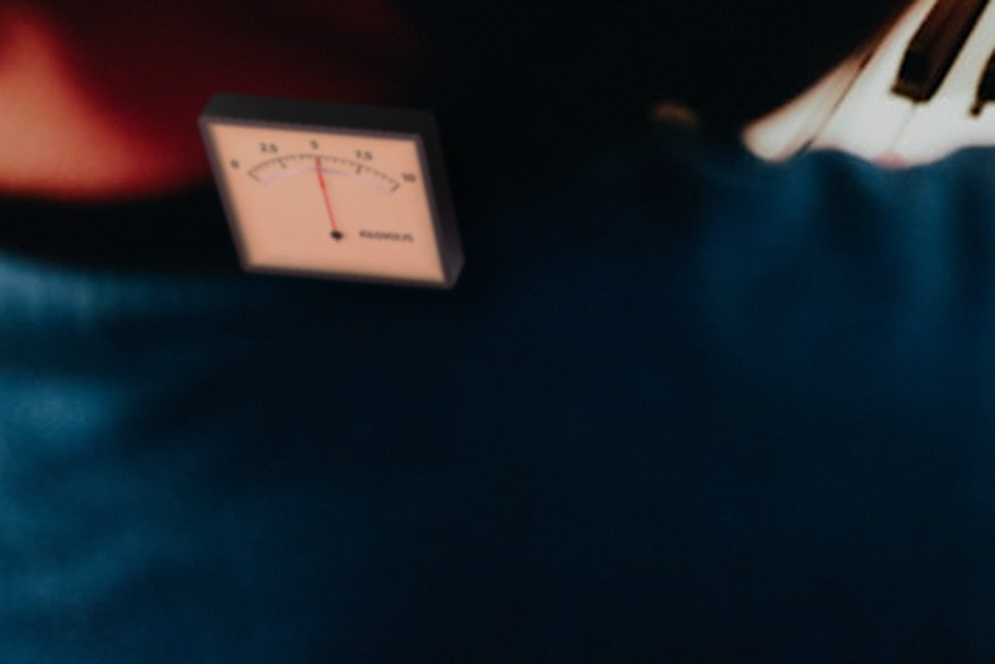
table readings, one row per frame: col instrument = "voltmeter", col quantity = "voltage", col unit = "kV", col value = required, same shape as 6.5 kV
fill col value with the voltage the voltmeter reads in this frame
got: 5 kV
